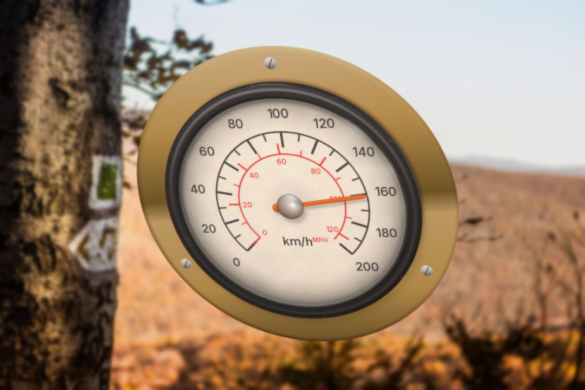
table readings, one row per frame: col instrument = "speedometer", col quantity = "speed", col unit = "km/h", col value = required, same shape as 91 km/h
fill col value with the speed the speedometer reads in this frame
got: 160 km/h
